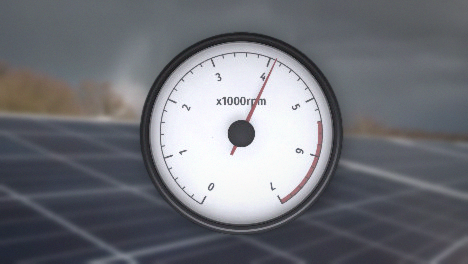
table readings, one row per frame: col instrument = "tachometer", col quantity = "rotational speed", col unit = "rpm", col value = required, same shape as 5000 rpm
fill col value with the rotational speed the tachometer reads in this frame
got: 4100 rpm
